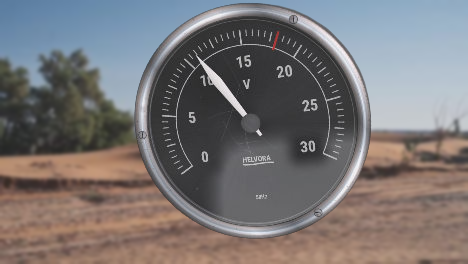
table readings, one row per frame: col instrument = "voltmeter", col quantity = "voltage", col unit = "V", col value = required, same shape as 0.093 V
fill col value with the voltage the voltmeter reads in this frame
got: 11 V
